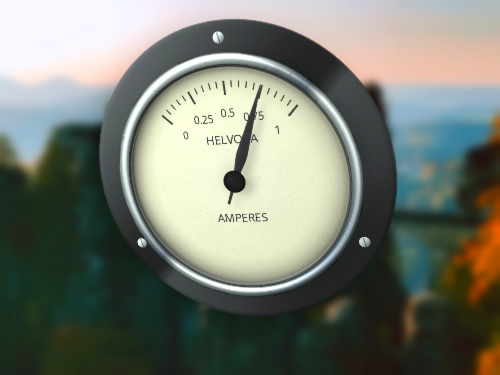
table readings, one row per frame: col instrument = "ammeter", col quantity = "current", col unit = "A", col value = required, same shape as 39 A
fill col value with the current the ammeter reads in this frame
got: 0.75 A
